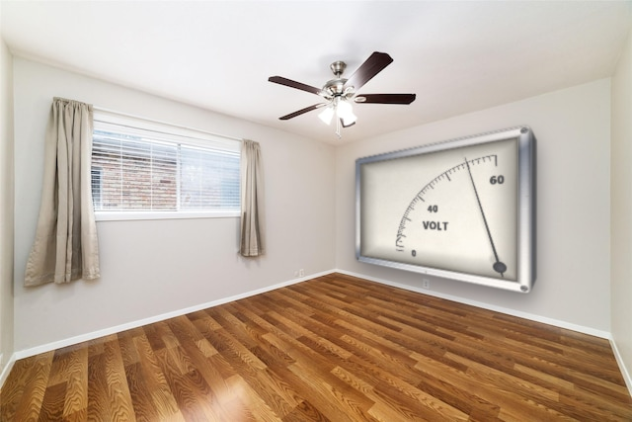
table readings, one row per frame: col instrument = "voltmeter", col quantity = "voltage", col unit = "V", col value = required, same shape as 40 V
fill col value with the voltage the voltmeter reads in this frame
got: 55 V
